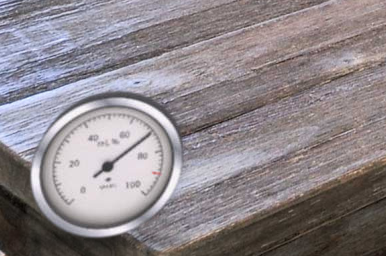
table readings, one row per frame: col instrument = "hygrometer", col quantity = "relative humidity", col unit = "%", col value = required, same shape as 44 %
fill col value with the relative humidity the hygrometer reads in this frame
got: 70 %
